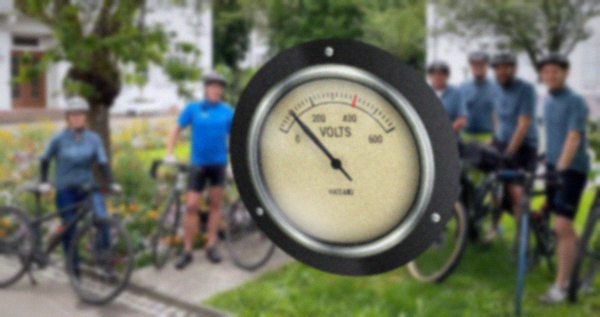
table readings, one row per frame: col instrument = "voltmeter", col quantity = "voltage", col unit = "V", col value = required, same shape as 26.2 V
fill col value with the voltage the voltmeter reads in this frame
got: 100 V
